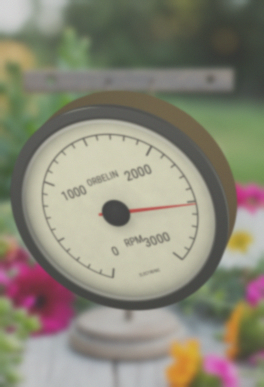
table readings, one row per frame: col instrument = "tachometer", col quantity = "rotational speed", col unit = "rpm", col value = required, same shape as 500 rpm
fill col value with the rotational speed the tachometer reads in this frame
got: 2500 rpm
